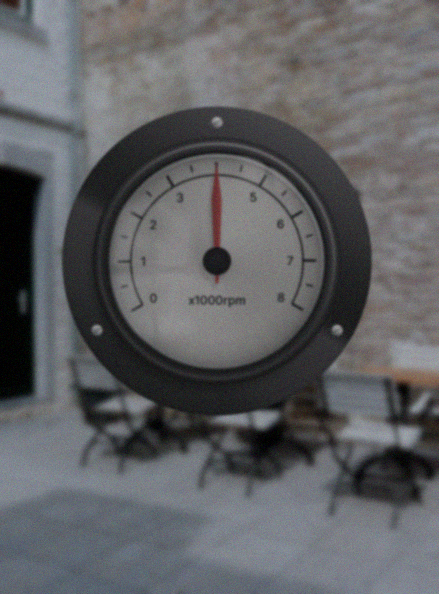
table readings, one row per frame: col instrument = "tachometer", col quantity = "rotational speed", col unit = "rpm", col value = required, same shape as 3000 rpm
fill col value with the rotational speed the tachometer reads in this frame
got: 4000 rpm
